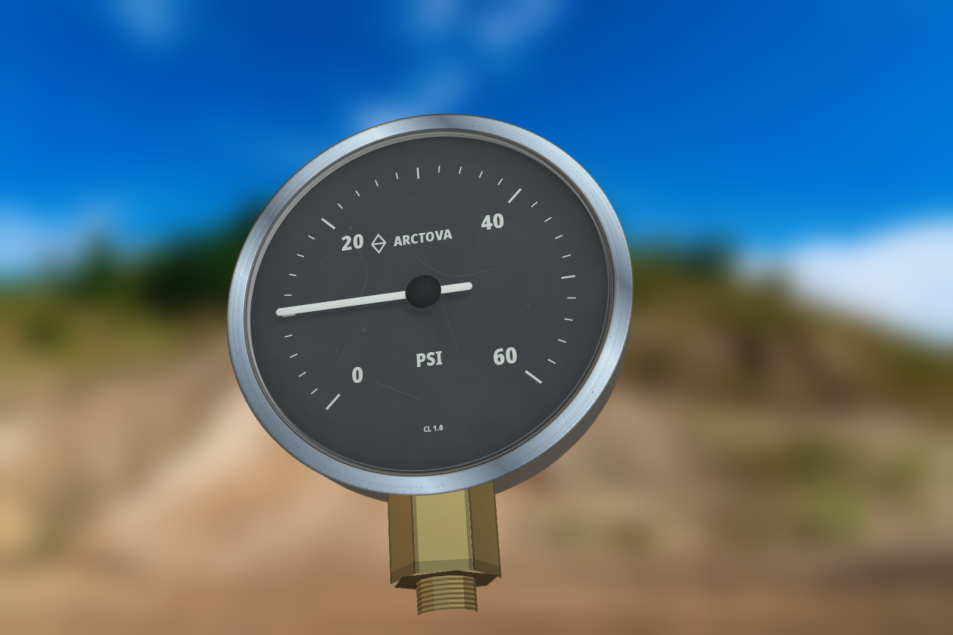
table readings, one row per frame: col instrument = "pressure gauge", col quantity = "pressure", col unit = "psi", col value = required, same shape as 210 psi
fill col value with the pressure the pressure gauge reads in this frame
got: 10 psi
